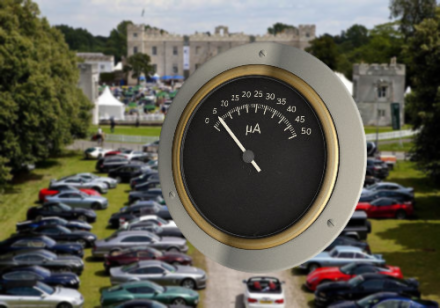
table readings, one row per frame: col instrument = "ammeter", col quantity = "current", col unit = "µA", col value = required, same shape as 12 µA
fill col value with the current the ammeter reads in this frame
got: 5 µA
